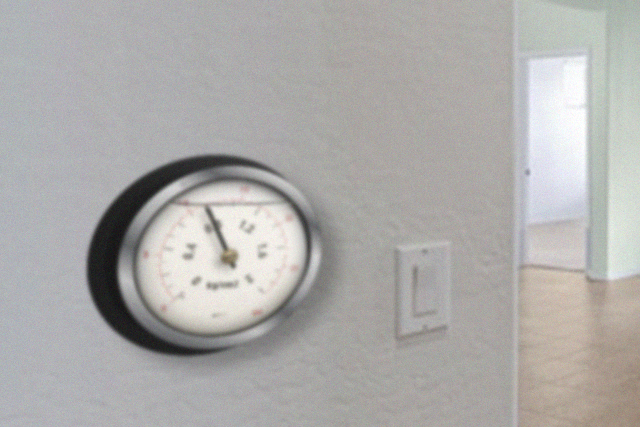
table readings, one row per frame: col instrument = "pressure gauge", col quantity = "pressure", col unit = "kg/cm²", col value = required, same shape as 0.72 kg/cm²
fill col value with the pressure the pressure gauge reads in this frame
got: 0.8 kg/cm²
